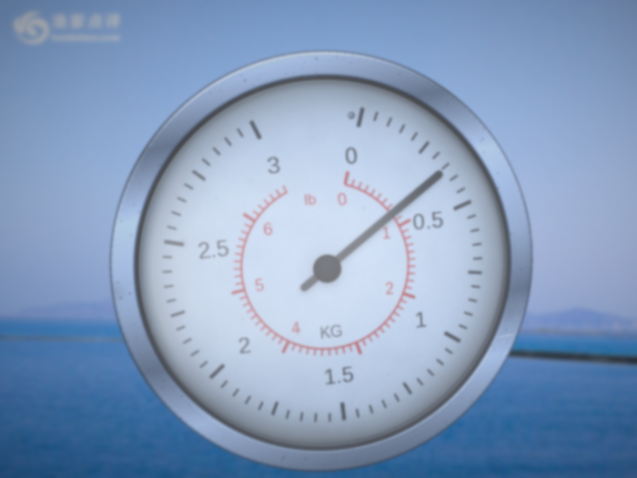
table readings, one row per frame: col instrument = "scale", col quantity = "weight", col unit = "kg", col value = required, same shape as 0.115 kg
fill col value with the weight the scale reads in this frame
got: 0.35 kg
